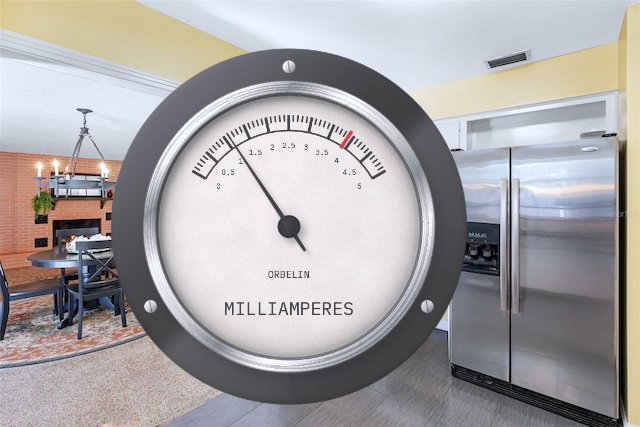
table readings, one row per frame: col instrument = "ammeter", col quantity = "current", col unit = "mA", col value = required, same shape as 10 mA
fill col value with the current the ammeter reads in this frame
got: 1.1 mA
